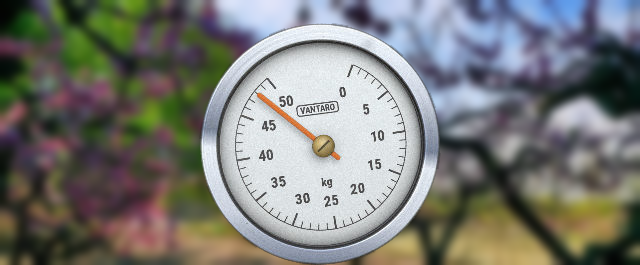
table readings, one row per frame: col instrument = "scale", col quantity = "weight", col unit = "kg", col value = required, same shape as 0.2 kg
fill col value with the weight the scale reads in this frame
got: 48 kg
